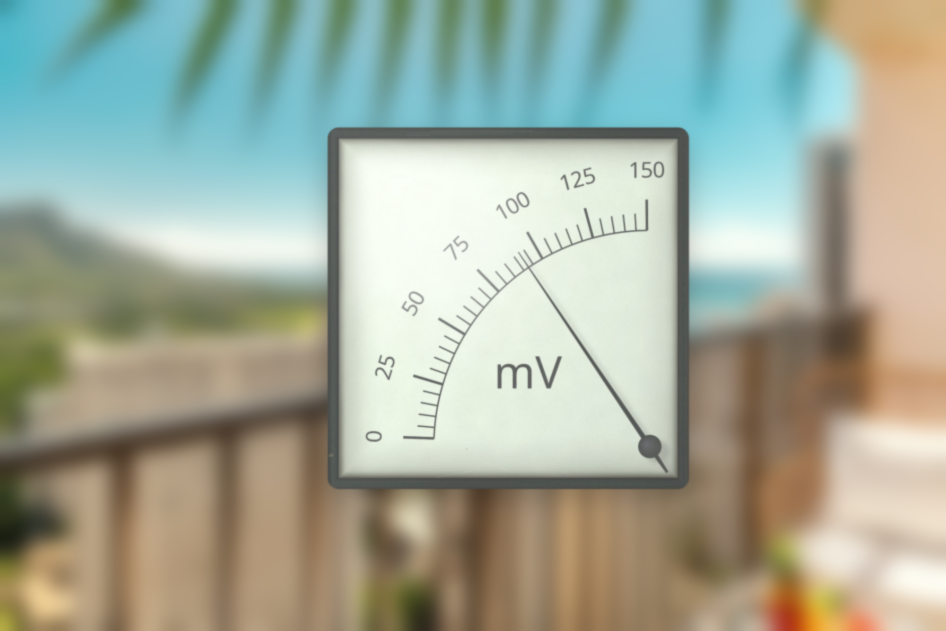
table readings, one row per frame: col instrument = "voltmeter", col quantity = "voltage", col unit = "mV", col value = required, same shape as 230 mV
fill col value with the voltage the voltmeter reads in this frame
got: 92.5 mV
